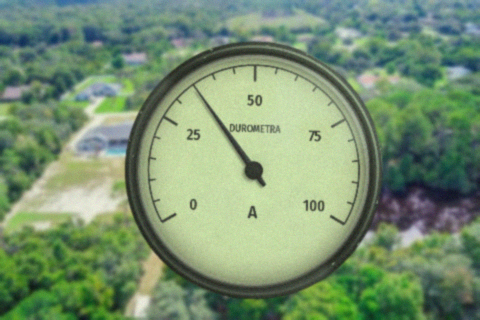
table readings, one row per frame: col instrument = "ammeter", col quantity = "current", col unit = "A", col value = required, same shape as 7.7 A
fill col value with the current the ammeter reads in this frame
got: 35 A
